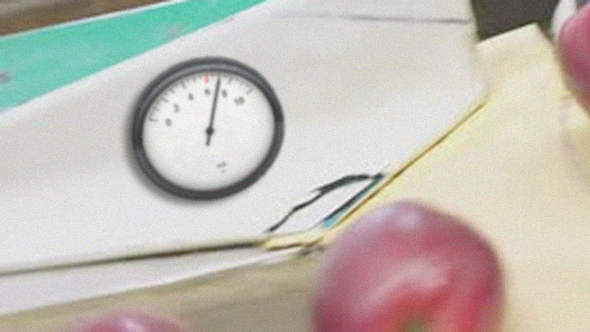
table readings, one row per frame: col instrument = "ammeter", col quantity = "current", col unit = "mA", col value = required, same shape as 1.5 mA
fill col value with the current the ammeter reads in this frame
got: 7 mA
